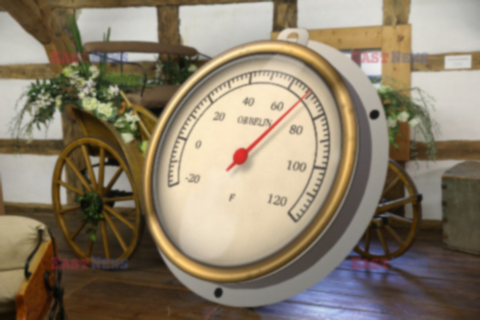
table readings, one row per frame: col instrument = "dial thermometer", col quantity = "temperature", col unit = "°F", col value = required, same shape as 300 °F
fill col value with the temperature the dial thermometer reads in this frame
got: 70 °F
